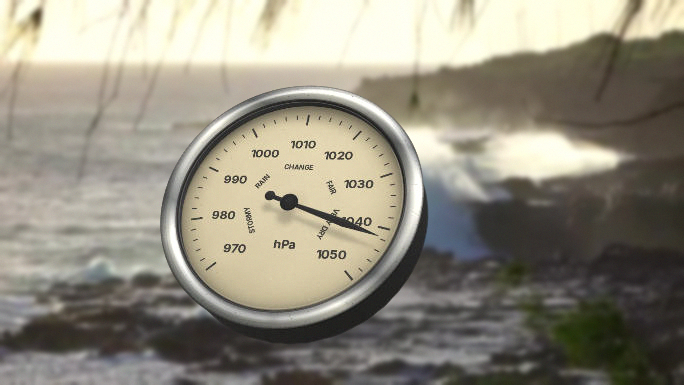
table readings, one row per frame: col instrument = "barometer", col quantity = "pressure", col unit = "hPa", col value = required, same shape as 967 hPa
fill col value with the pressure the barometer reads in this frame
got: 1042 hPa
